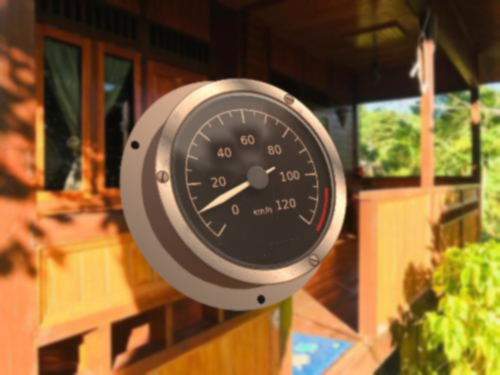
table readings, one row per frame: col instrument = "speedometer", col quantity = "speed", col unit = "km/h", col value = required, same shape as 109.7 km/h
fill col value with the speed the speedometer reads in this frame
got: 10 km/h
